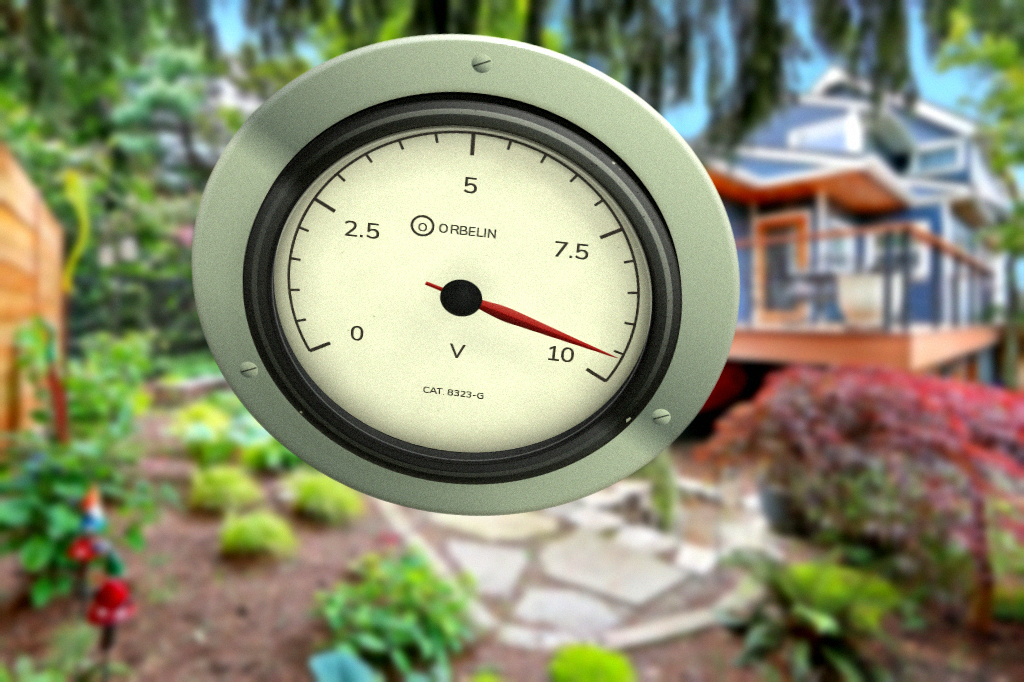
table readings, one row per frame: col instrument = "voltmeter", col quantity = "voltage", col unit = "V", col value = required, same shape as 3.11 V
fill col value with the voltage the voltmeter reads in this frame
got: 9.5 V
